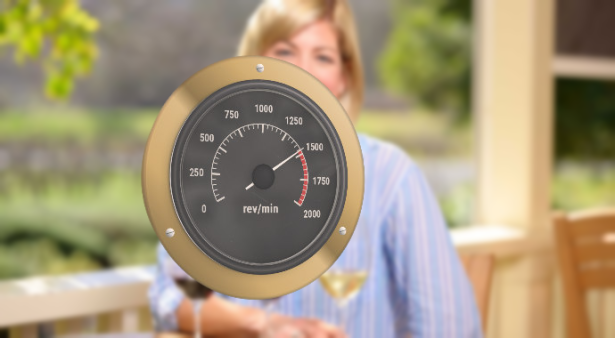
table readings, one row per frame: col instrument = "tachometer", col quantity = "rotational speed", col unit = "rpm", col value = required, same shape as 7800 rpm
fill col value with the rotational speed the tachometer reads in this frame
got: 1450 rpm
